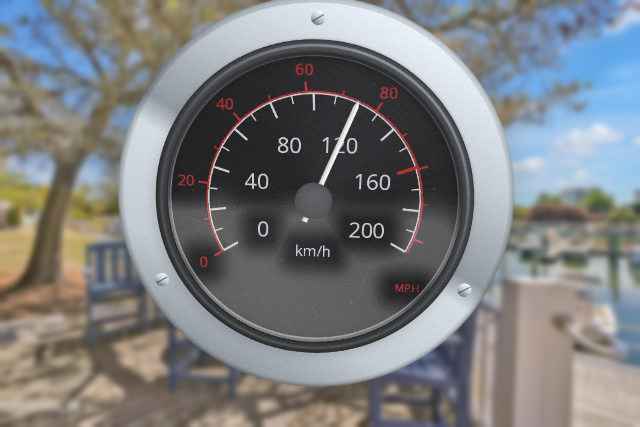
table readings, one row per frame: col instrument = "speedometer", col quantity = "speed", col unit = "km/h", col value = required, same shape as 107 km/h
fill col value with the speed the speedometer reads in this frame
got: 120 km/h
